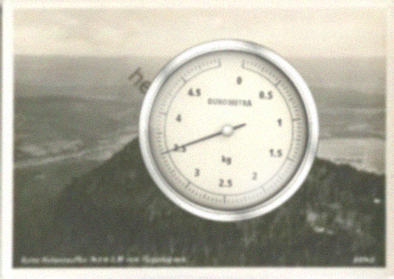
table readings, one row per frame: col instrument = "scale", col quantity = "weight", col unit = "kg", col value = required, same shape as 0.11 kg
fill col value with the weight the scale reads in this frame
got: 3.5 kg
